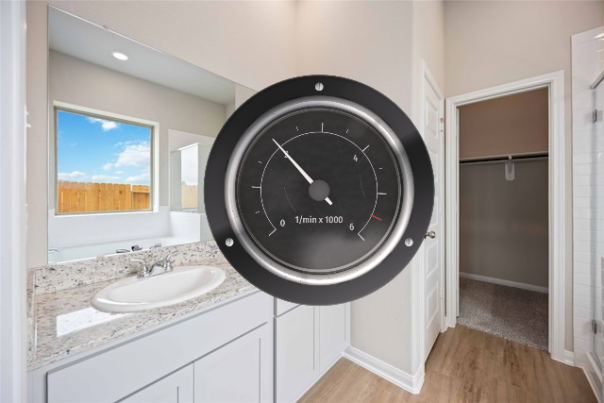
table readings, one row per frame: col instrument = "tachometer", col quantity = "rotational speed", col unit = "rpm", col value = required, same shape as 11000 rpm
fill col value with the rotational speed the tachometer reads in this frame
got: 2000 rpm
